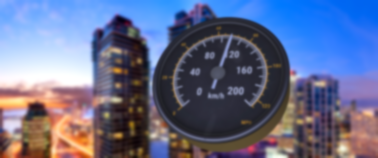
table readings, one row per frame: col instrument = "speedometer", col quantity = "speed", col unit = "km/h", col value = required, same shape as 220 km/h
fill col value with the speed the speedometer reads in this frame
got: 110 km/h
